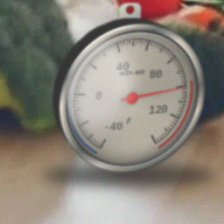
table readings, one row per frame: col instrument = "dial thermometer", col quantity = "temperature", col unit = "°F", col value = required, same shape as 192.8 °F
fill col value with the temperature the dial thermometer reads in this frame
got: 100 °F
